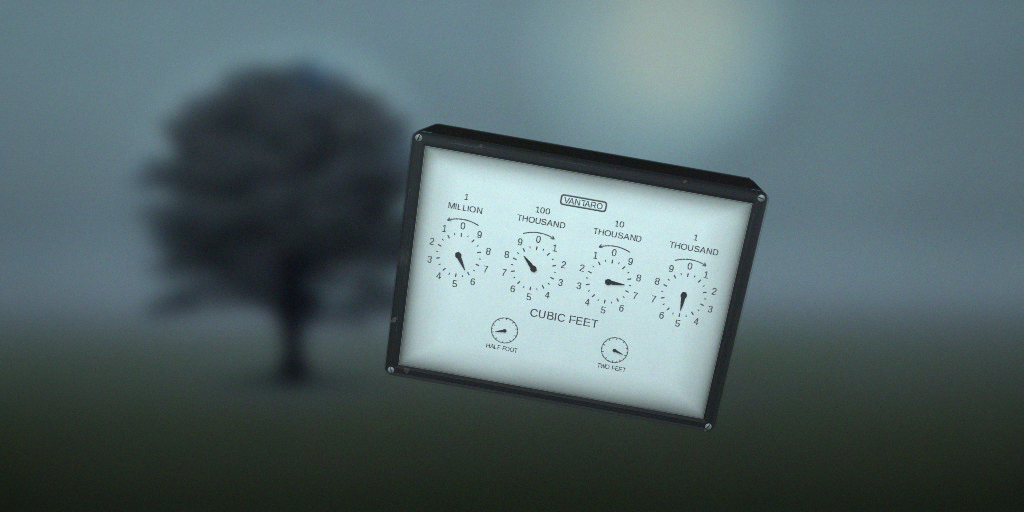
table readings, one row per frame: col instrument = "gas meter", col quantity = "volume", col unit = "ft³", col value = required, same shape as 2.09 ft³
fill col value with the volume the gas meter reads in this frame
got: 587500 ft³
